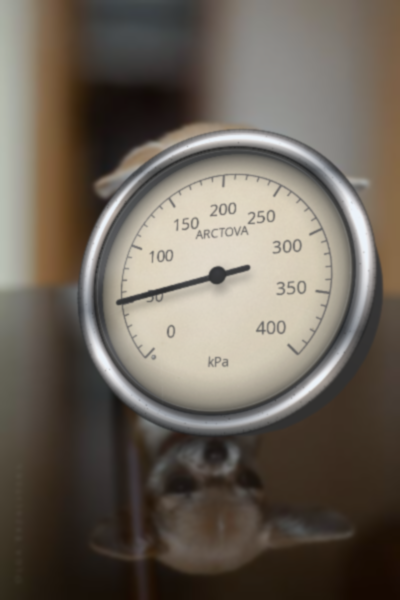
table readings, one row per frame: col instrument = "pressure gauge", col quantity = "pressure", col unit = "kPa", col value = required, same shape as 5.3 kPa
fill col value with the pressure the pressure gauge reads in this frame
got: 50 kPa
